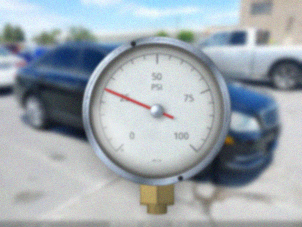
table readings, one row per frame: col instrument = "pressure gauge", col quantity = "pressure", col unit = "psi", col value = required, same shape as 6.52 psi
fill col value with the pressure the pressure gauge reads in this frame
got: 25 psi
